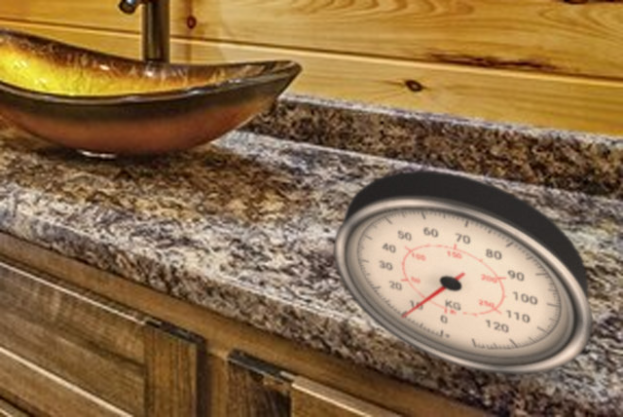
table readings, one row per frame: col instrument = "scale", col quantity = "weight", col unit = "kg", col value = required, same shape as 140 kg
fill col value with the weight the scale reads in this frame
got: 10 kg
